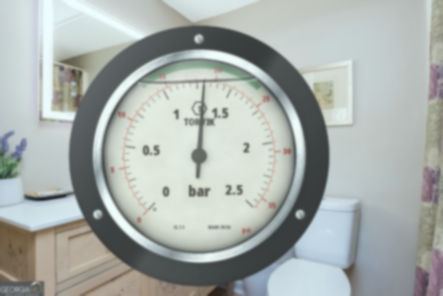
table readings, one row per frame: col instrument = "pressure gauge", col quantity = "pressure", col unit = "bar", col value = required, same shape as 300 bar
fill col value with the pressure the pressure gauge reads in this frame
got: 1.3 bar
